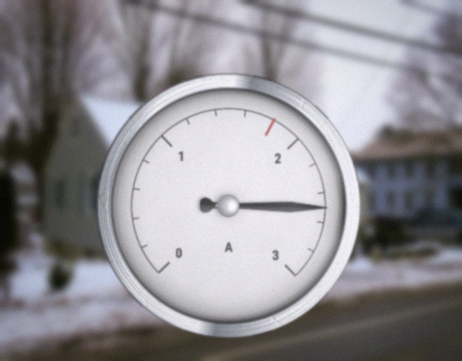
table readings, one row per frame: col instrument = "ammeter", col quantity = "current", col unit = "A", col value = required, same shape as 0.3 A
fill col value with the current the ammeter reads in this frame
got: 2.5 A
